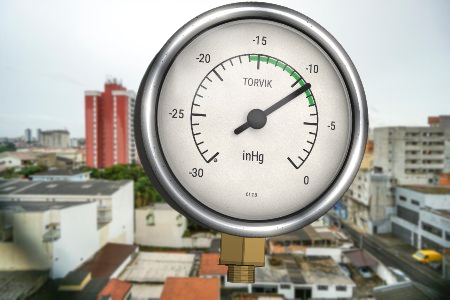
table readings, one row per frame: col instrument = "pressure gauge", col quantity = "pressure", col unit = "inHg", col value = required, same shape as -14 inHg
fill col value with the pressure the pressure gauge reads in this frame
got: -9 inHg
